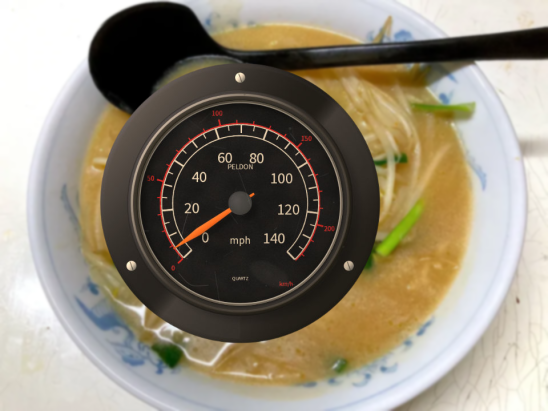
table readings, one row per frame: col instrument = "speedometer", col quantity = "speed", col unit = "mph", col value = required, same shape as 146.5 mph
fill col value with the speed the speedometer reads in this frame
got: 5 mph
